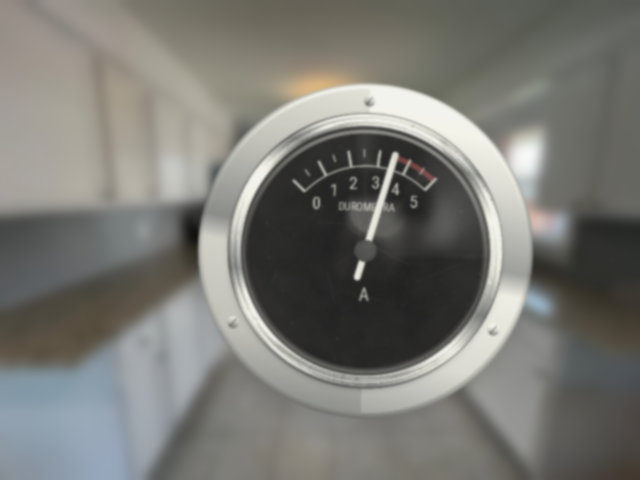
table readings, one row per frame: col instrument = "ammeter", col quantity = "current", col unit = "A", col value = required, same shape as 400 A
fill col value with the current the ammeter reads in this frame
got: 3.5 A
